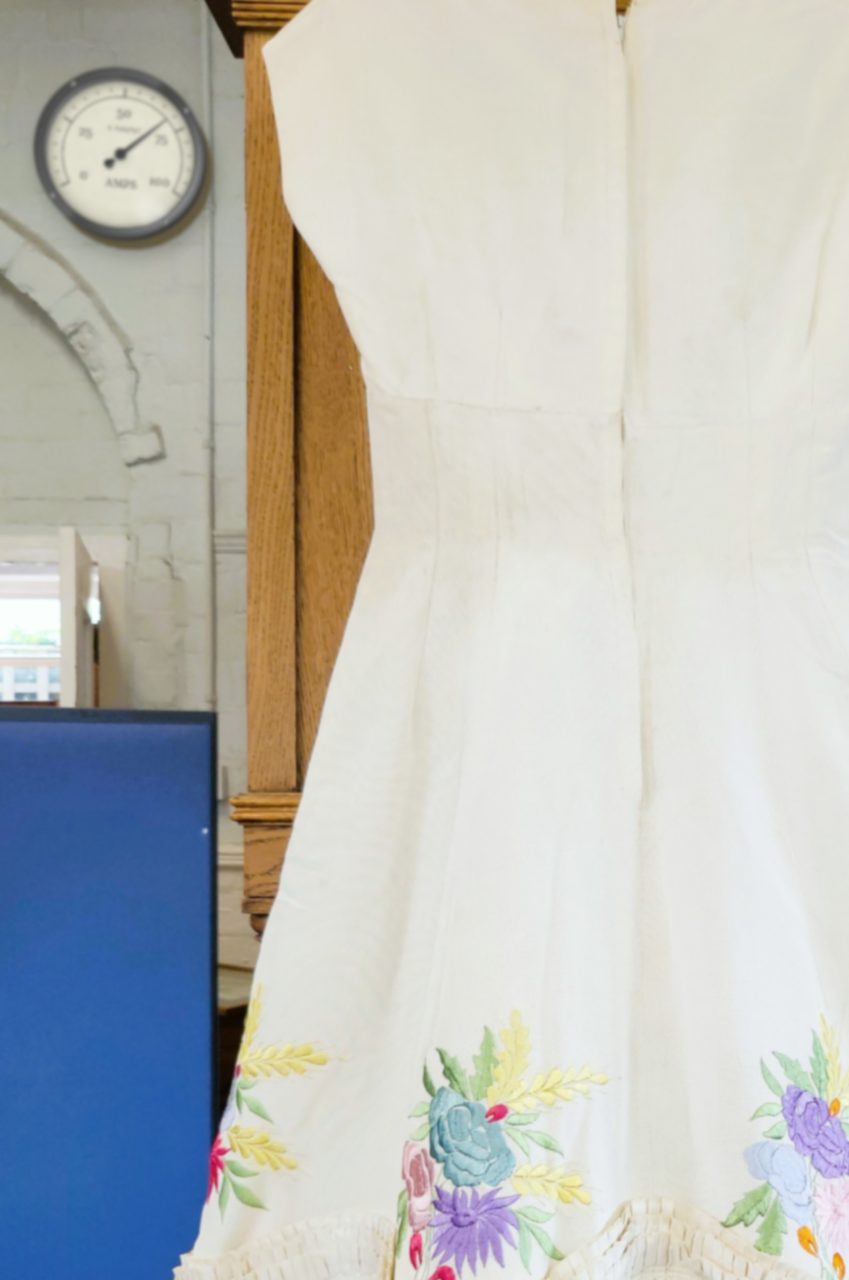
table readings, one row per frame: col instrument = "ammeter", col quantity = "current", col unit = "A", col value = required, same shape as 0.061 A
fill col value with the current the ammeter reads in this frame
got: 70 A
